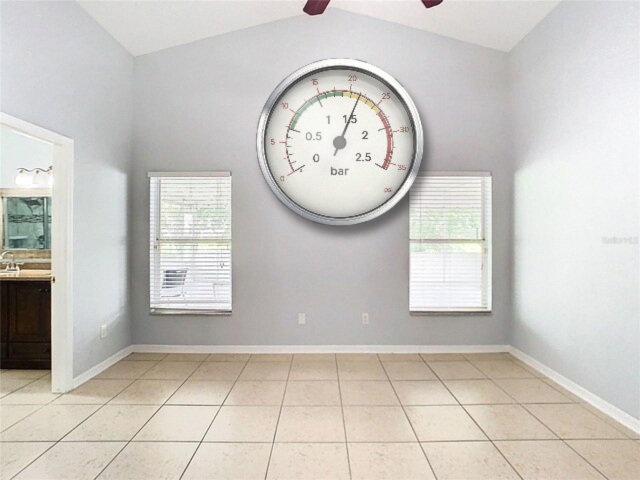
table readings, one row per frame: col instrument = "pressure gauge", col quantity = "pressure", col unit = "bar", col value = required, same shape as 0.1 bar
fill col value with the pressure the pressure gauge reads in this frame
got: 1.5 bar
